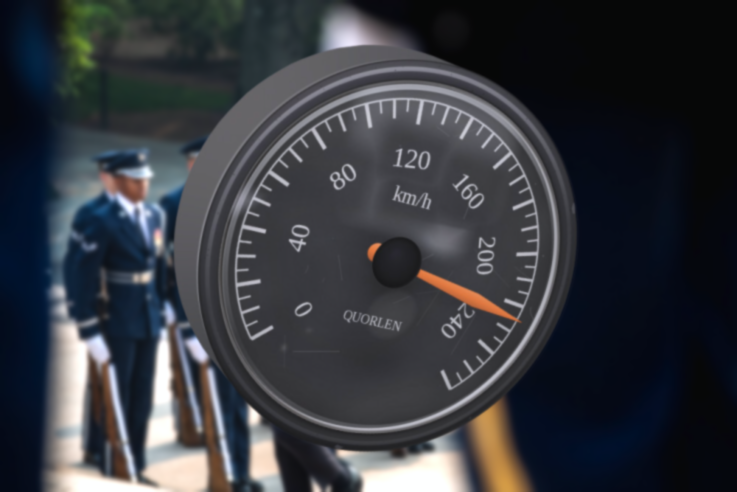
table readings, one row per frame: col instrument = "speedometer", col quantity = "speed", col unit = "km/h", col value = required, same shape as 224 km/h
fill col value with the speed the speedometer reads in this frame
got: 225 km/h
